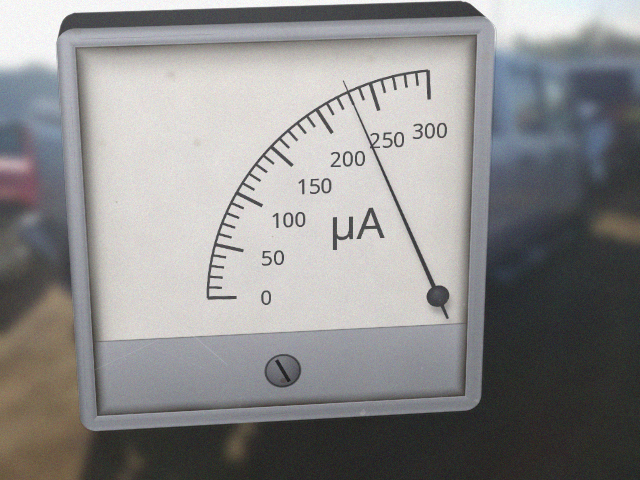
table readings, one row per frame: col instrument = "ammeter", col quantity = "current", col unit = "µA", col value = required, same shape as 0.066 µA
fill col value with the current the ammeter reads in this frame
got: 230 µA
